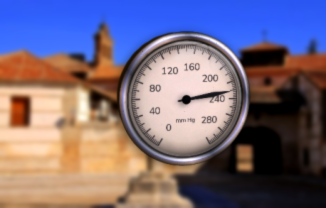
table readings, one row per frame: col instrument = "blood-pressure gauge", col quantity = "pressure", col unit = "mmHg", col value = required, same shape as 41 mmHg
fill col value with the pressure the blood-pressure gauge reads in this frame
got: 230 mmHg
